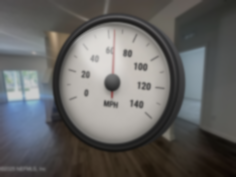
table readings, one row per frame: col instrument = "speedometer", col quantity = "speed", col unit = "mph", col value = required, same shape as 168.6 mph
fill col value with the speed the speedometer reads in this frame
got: 65 mph
